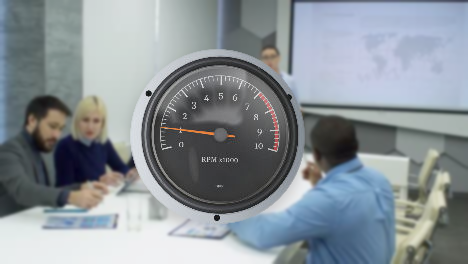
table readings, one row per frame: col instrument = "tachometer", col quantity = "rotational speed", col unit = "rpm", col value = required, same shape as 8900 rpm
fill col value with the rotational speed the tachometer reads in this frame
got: 1000 rpm
